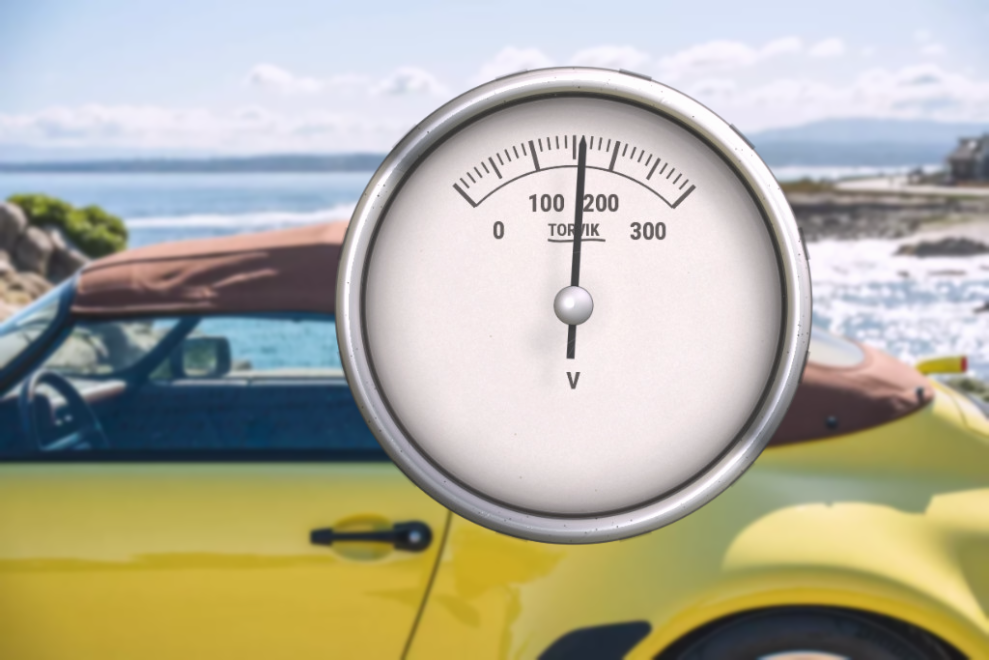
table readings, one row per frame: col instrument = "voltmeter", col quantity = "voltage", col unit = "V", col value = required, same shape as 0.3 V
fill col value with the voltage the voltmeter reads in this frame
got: 160 V
